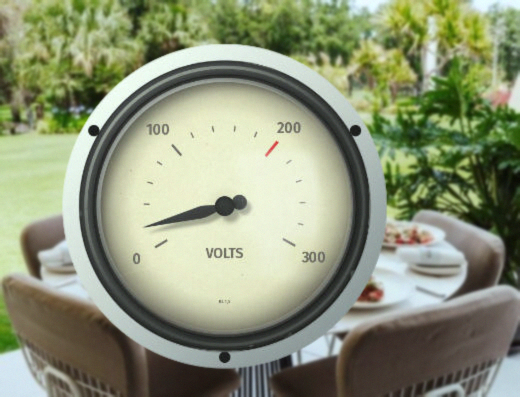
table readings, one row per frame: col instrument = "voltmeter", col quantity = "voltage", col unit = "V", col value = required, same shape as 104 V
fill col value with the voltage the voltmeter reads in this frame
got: 20 V
